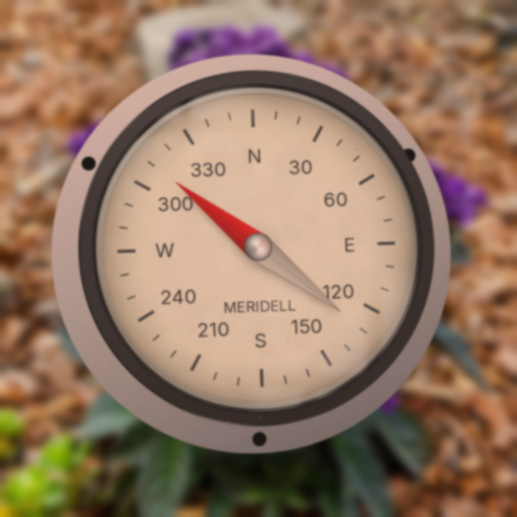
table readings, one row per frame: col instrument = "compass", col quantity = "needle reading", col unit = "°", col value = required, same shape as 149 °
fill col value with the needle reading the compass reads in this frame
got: 310 °
